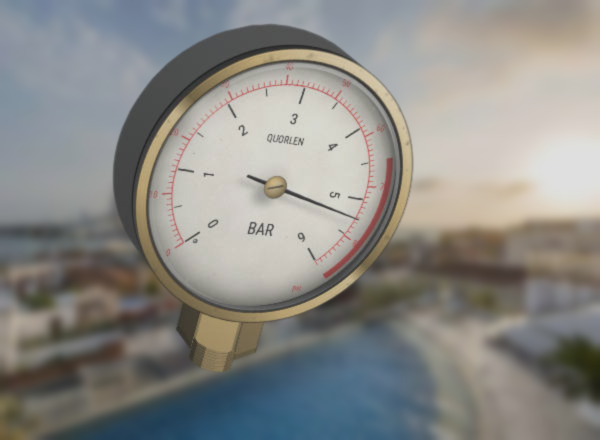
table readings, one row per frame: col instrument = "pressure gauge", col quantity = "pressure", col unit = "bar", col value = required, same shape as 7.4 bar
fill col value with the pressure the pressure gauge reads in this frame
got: 5.25 bar
